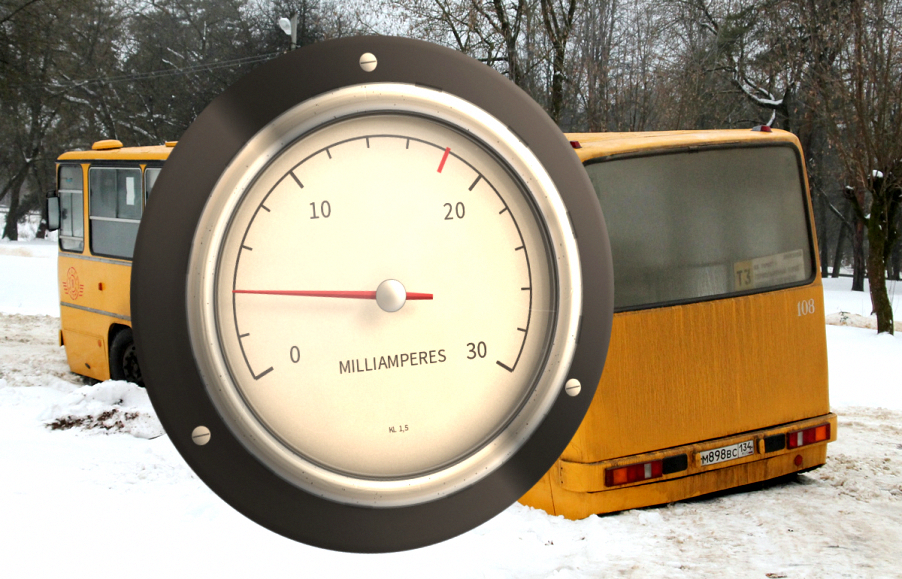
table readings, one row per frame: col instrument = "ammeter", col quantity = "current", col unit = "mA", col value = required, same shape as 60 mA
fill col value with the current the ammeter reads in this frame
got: 4 mA
